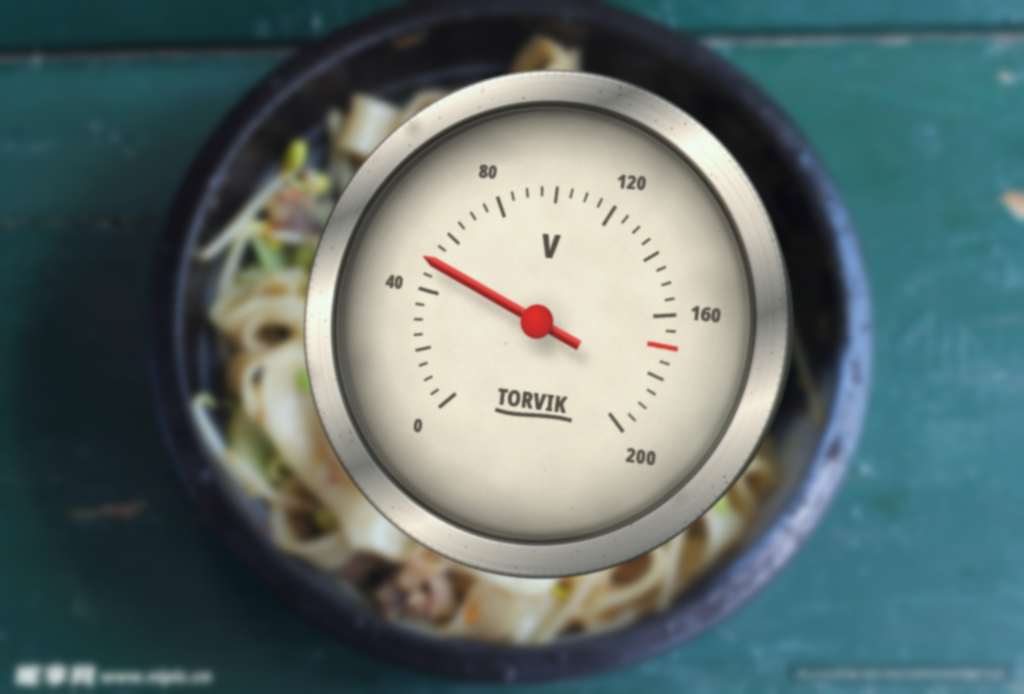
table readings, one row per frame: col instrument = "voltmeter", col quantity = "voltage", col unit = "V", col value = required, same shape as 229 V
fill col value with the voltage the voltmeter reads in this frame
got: 50 V
